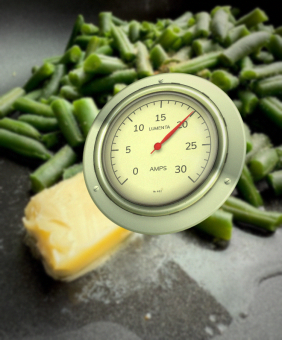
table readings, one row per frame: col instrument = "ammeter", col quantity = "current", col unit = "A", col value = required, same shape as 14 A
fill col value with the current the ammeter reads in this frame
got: 20 A
